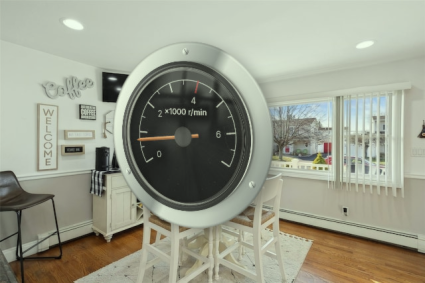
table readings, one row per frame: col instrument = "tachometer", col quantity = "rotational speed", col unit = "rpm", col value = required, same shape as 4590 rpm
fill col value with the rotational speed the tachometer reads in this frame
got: 750 rpm
